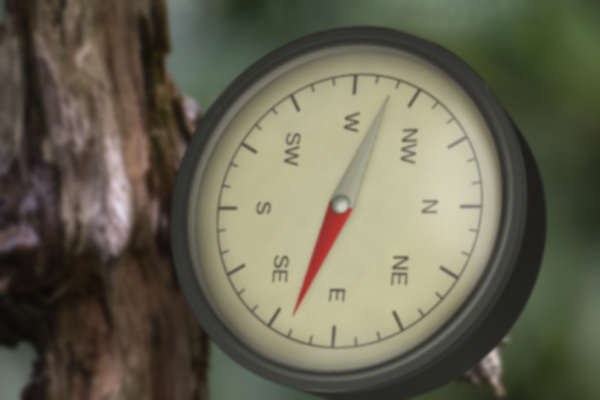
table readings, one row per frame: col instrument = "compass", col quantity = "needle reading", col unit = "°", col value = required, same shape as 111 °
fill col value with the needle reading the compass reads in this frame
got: 110 °
